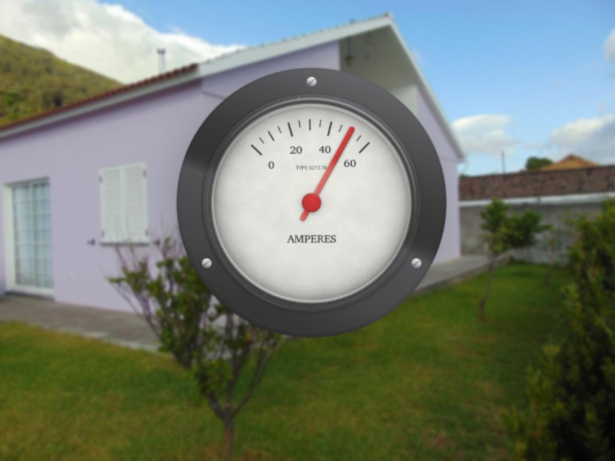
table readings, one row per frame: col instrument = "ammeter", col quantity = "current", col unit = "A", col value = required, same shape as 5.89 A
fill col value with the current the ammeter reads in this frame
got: 50 A
